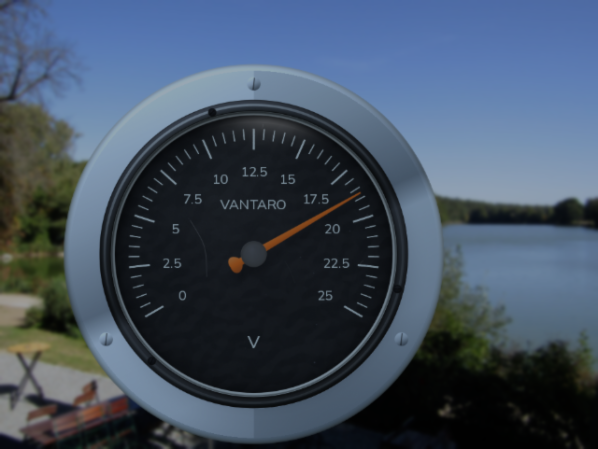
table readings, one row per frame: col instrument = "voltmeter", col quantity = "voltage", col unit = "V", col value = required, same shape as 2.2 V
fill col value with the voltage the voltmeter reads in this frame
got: 18.75 V
